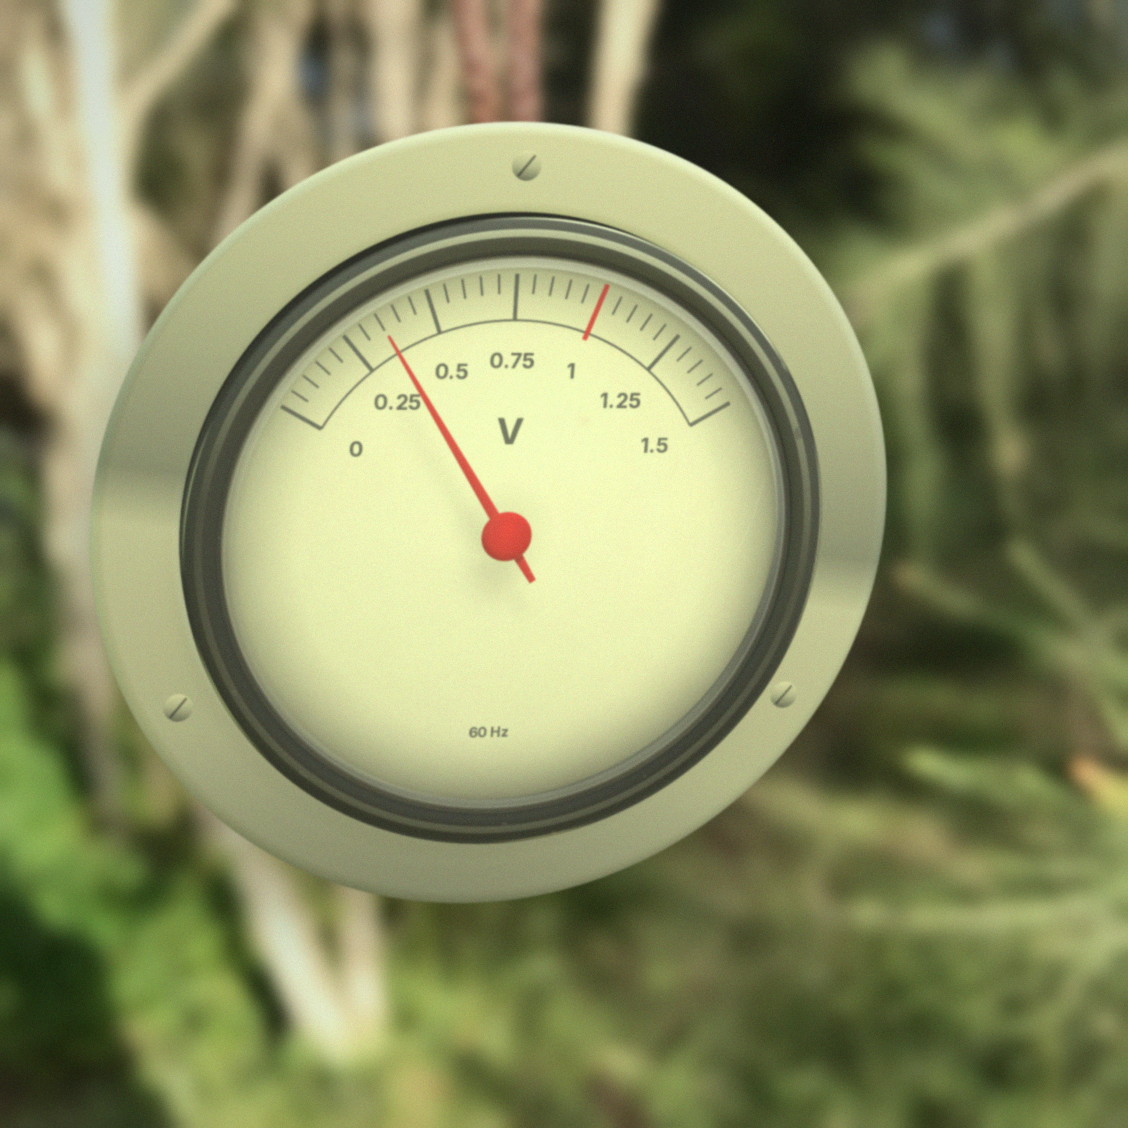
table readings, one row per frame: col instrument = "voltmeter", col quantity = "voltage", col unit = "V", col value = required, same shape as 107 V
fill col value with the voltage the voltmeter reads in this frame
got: 0.35 V
